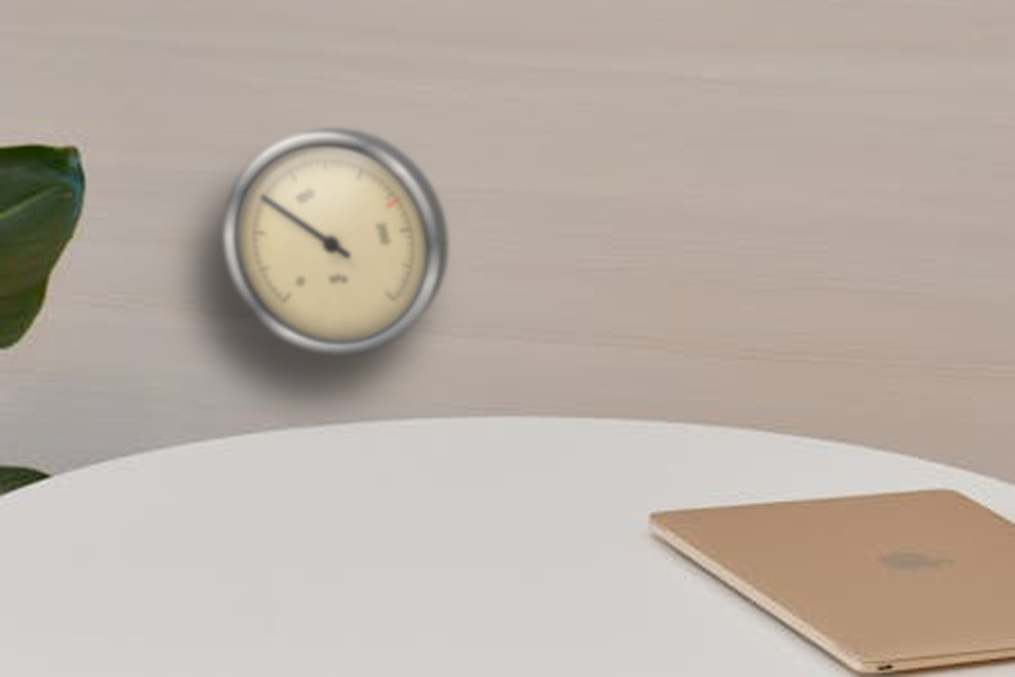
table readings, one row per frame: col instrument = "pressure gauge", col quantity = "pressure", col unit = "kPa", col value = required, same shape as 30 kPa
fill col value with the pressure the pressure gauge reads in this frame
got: 75 kPa
